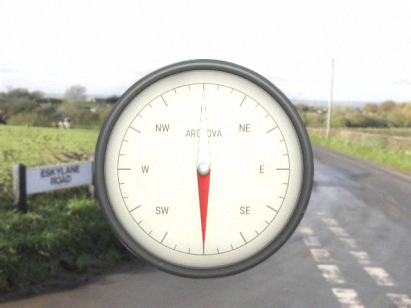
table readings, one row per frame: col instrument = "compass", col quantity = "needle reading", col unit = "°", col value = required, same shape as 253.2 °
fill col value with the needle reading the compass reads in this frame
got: 180 °
